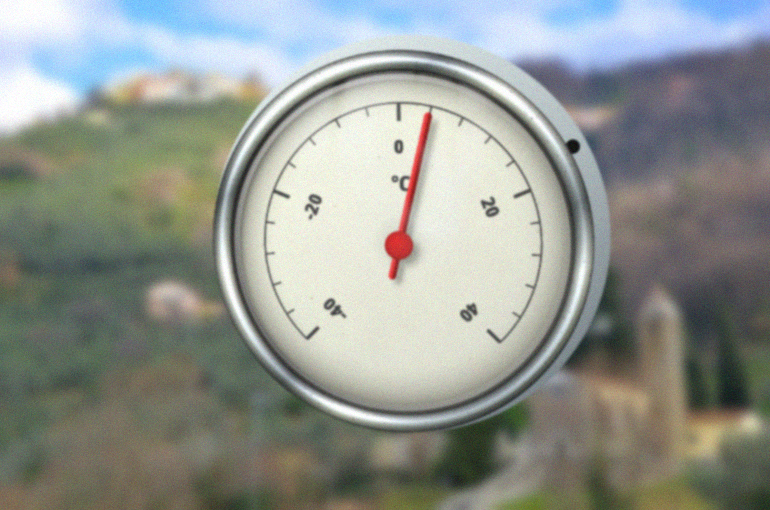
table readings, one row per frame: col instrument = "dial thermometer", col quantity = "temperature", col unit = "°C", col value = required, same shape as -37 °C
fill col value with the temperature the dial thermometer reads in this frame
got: 4 °C
